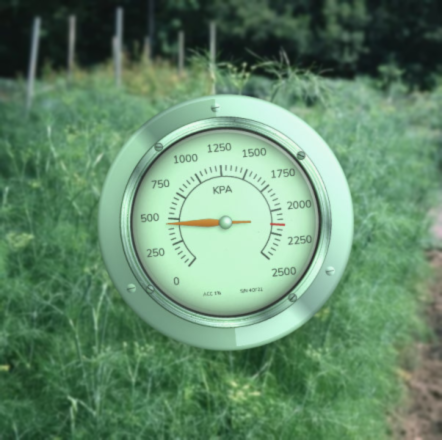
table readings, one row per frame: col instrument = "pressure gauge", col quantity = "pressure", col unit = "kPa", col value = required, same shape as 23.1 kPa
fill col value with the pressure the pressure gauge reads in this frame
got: 450 kPa
